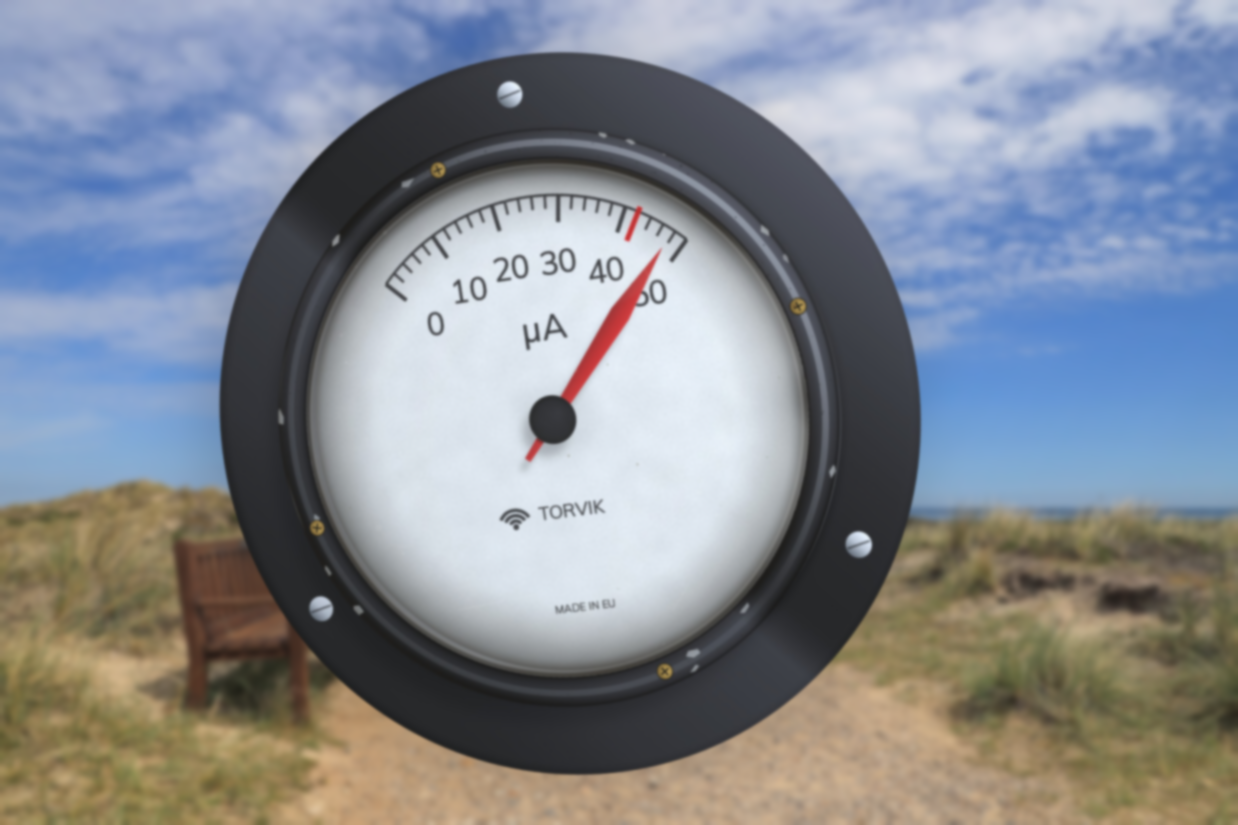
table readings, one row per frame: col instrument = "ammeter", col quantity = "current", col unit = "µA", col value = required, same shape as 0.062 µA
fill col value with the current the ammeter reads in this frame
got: 48 µA
